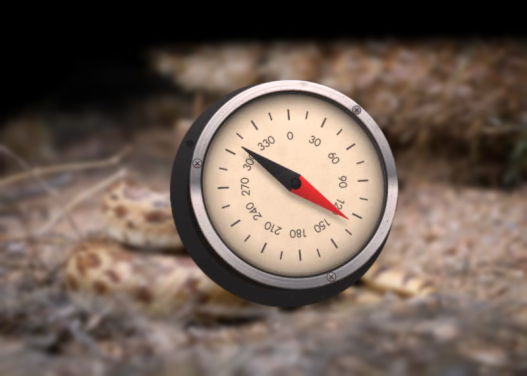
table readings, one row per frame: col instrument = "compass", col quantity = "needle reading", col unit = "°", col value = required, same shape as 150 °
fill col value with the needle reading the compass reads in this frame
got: 127.5 °
